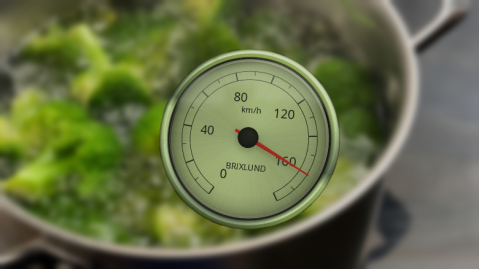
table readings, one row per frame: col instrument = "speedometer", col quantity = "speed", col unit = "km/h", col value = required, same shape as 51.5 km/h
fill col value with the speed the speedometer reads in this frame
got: 160 km/h
